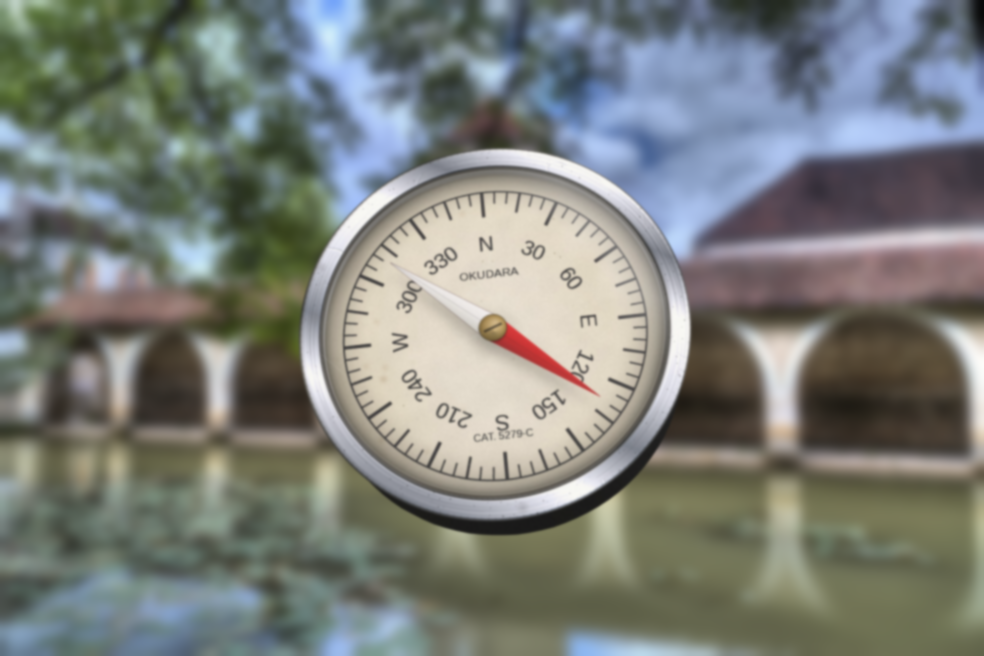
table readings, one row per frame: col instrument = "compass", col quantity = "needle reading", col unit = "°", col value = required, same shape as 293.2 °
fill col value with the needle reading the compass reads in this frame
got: 130 °
